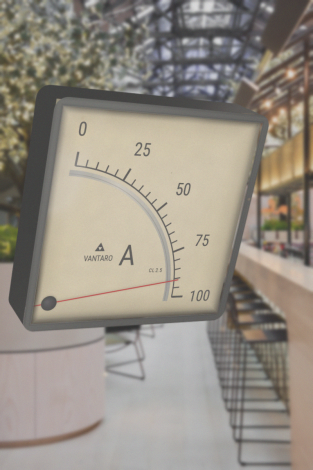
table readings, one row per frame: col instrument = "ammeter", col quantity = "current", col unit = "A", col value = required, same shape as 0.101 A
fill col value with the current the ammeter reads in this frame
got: 90 A
